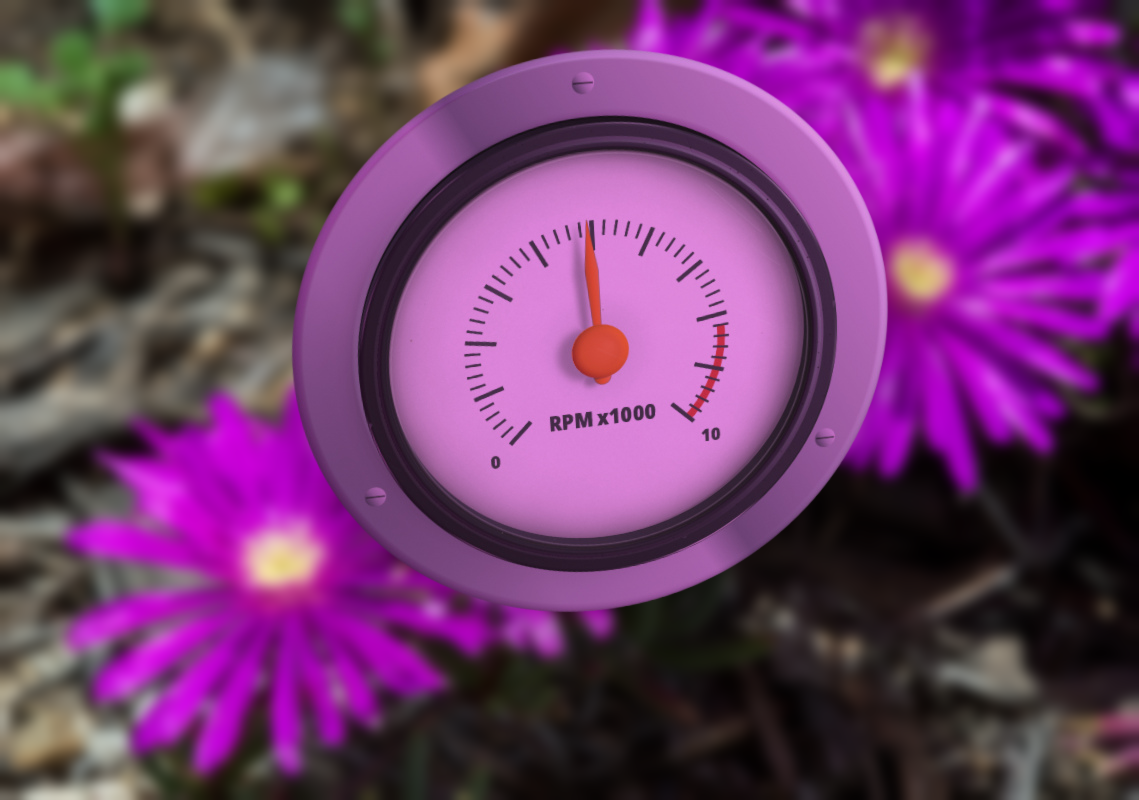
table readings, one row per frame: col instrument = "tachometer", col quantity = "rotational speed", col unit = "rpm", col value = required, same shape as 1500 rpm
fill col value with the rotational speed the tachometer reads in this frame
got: 4900 rpm
